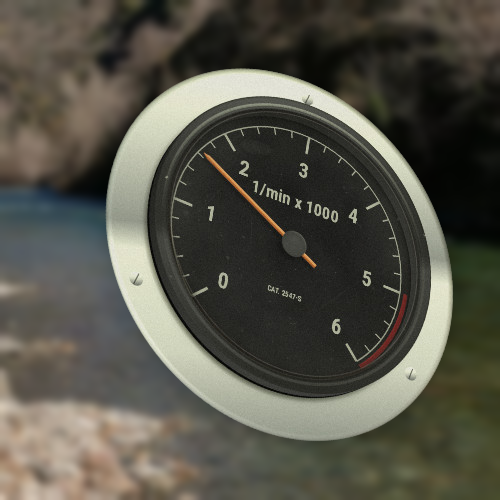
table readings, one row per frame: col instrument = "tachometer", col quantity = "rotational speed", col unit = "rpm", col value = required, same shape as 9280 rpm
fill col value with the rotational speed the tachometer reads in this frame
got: 1600 rpm
